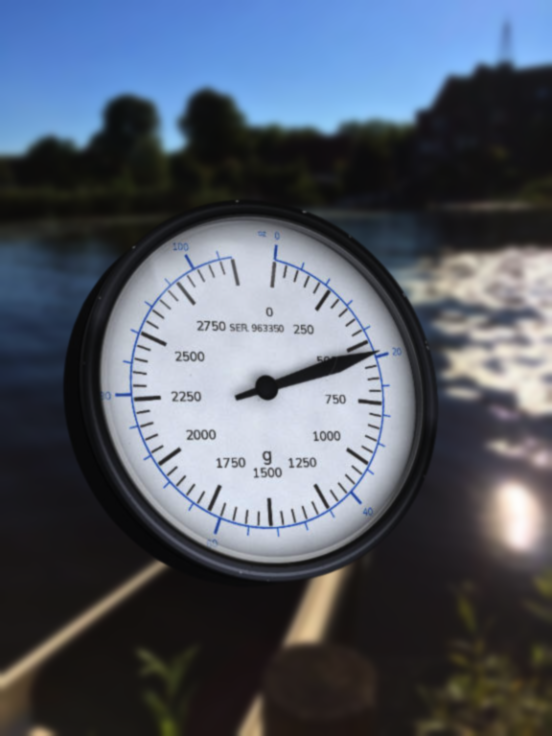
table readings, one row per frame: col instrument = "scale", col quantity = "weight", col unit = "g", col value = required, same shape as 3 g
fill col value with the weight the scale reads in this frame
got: 550 g
